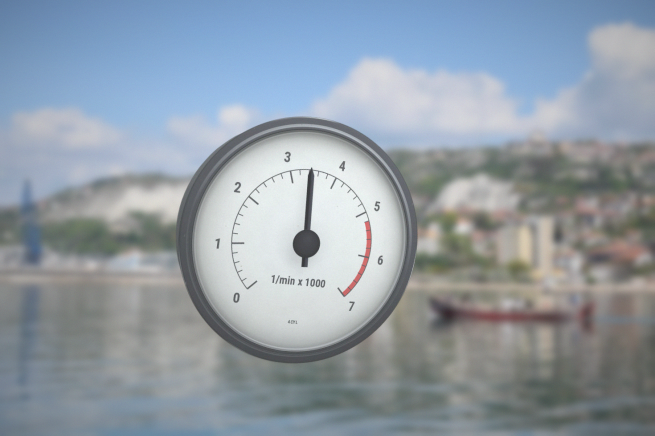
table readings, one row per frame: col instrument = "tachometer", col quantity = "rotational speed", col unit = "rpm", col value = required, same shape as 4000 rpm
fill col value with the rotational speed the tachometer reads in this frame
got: 3400 rpm
